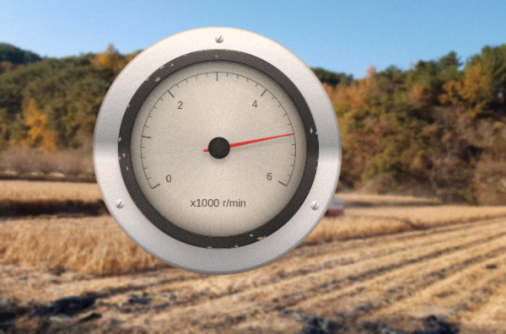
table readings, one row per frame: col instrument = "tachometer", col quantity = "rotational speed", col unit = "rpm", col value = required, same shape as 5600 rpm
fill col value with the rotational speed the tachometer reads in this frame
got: 5000 rpm
